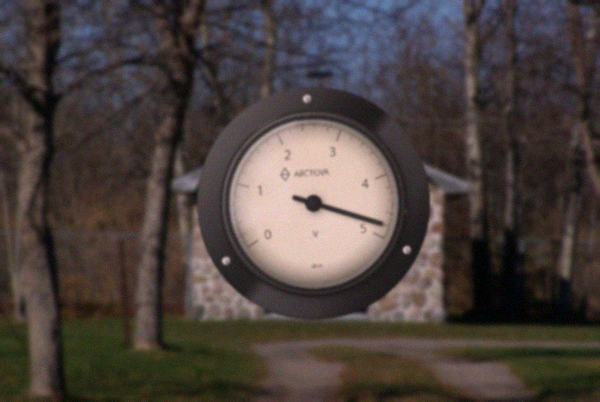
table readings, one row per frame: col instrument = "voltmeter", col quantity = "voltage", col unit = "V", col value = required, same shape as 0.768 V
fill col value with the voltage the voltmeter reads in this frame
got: 4.8 V
